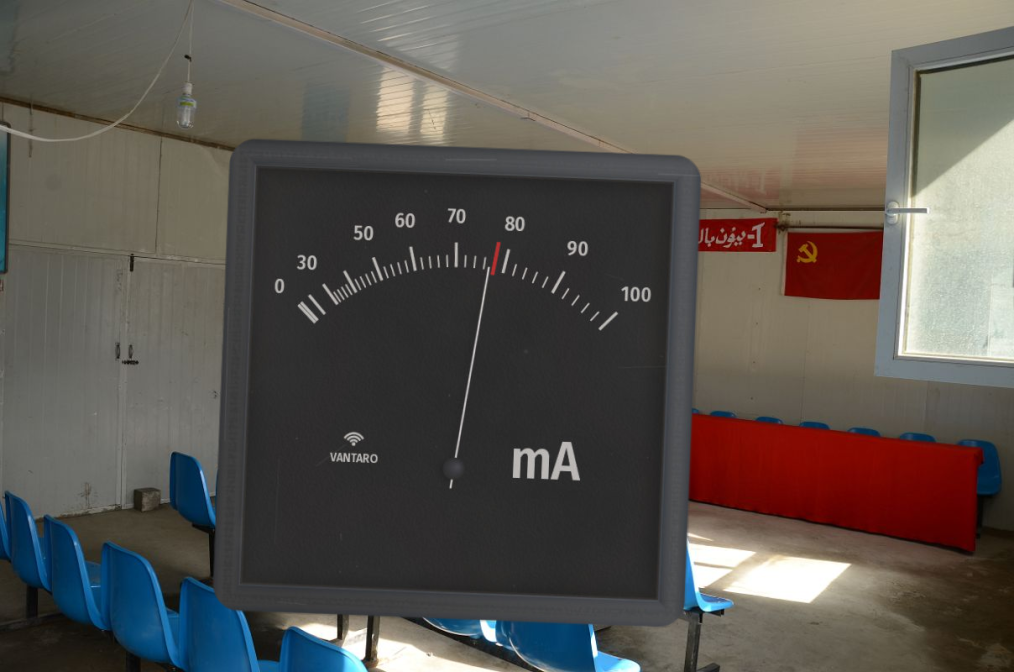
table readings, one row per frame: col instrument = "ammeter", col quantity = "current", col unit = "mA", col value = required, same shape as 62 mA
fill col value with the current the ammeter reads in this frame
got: 77 mA
